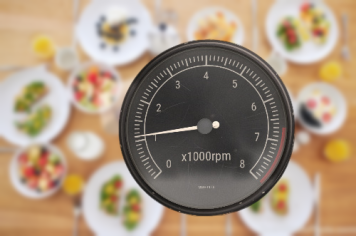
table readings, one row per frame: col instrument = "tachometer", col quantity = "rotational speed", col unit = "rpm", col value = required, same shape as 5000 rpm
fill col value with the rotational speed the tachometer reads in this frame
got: 1100 rpm
